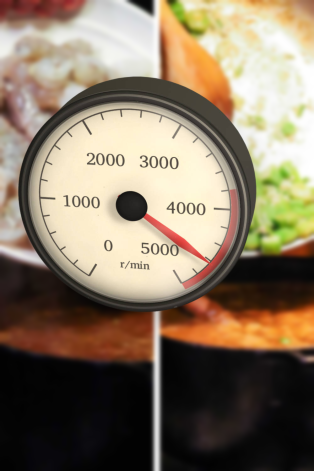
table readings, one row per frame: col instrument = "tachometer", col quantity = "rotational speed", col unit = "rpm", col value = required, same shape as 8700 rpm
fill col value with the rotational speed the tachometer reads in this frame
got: 4600 rpm
